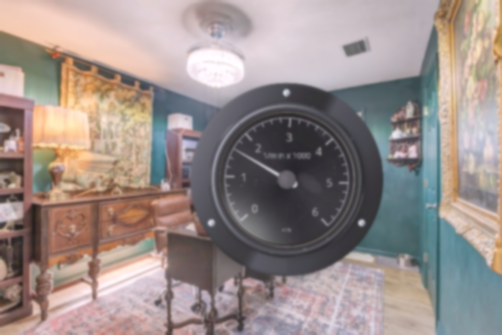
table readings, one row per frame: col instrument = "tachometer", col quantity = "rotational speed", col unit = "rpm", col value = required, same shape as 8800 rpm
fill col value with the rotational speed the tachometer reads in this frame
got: 1600 rpm
